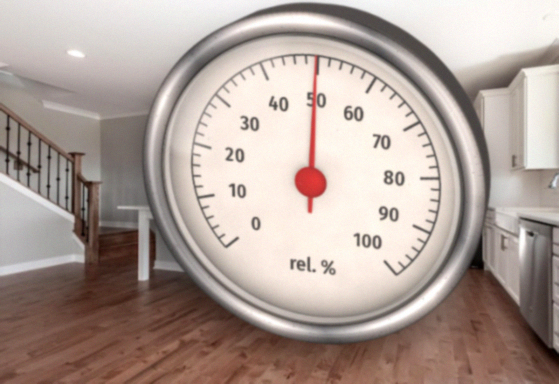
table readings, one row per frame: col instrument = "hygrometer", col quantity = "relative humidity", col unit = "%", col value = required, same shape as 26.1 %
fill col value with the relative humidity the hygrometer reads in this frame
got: 50 %
